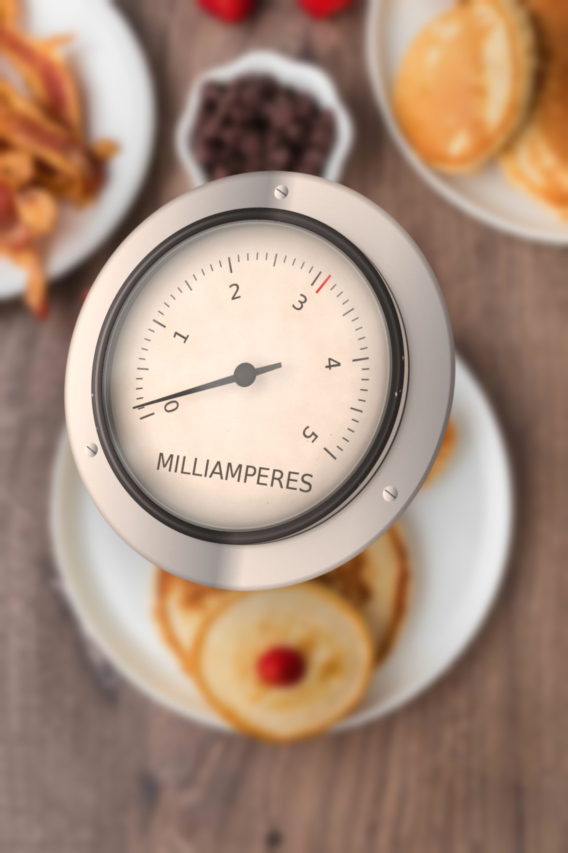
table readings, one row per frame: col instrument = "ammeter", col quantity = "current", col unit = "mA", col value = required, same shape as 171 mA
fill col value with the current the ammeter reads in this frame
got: 0.1 mA
